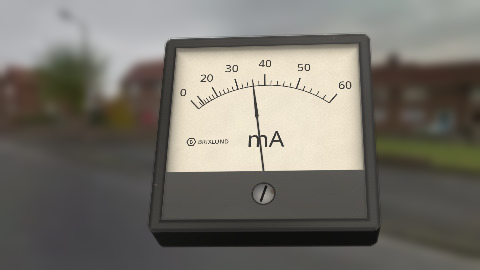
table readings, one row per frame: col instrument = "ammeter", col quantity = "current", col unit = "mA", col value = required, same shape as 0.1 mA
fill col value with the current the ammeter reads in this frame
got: 36 mA
